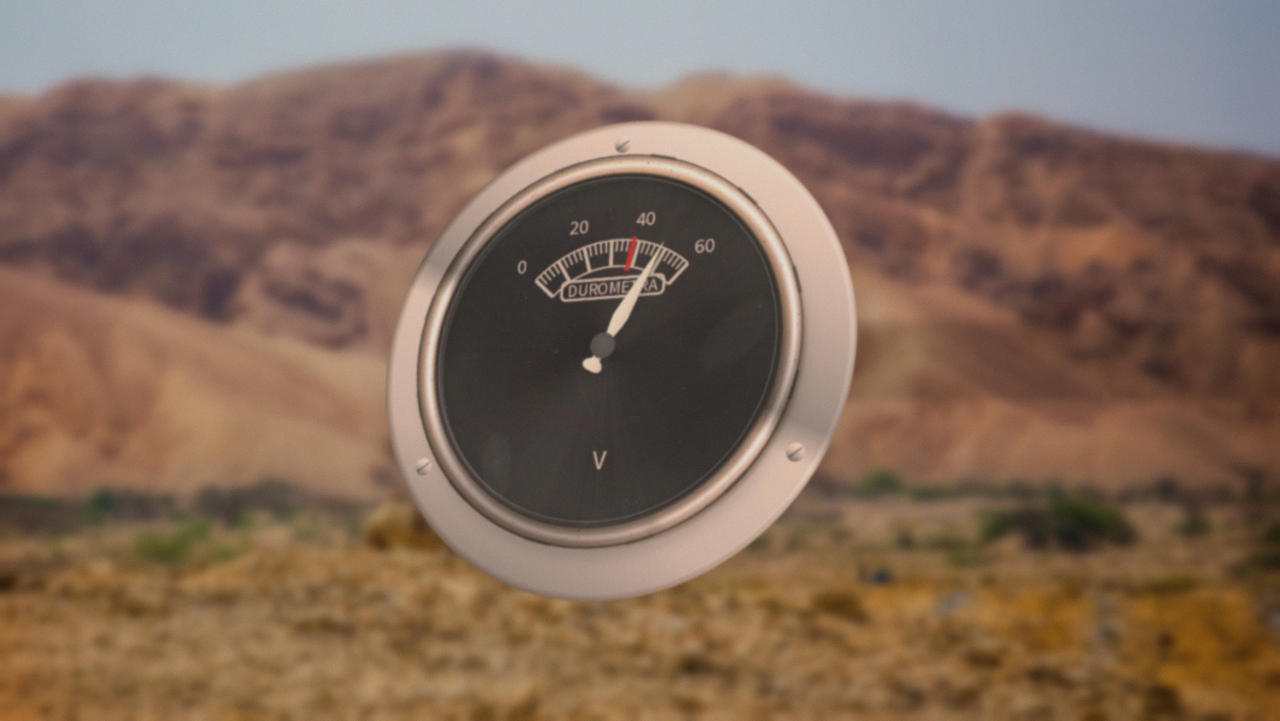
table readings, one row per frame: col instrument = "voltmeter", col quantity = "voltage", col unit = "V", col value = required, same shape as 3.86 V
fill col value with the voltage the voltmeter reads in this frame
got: 50 V
